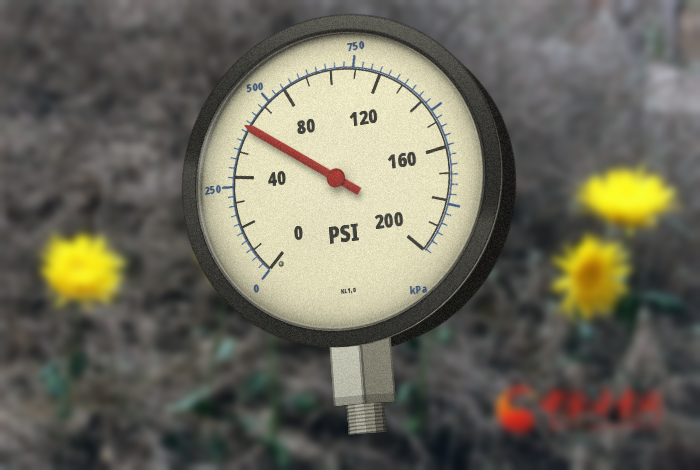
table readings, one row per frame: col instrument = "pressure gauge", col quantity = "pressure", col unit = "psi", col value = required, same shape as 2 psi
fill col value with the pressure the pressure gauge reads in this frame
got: 60 psi
